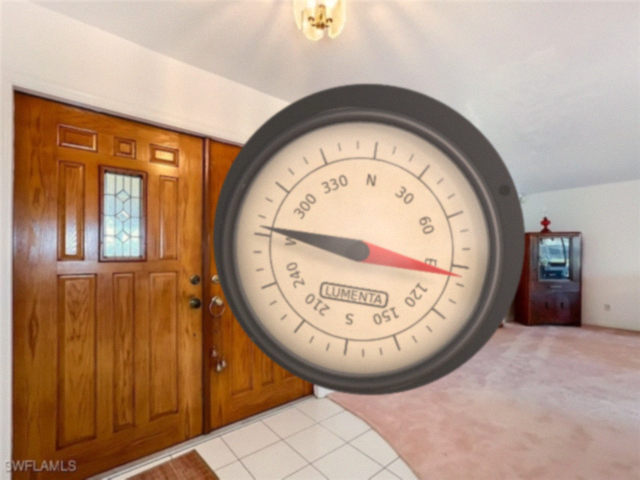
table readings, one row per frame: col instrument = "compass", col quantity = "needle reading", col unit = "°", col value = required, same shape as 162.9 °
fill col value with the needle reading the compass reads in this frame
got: 95 °
